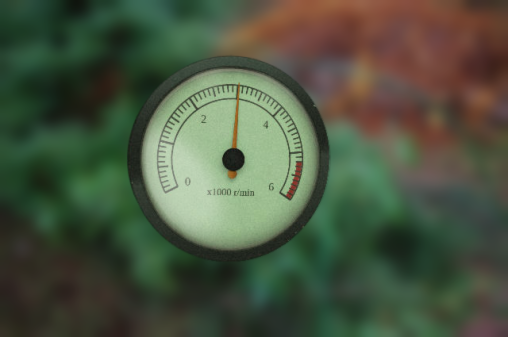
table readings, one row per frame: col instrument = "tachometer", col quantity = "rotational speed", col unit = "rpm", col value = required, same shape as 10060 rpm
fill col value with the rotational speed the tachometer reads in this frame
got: 3000 rpm
